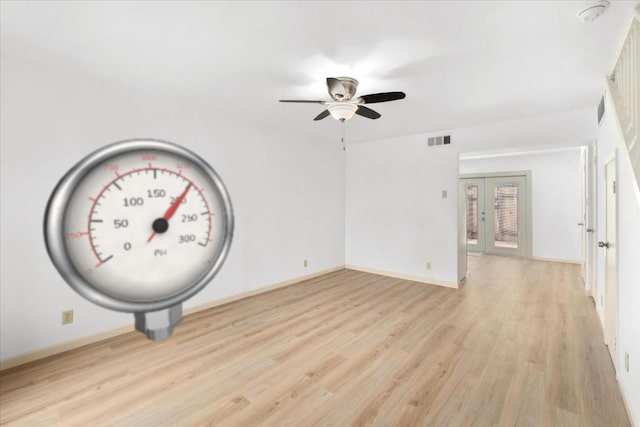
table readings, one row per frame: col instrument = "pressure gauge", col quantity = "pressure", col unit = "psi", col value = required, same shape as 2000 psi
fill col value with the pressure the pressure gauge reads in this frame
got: 200 psi
